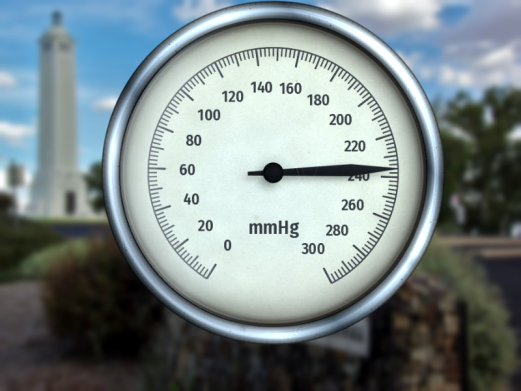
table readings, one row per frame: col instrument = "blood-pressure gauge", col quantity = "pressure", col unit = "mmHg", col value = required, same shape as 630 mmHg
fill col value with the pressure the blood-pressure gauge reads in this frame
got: 236 mmHg
